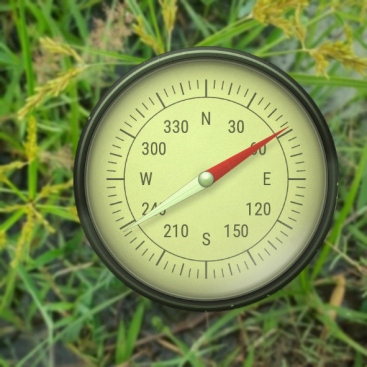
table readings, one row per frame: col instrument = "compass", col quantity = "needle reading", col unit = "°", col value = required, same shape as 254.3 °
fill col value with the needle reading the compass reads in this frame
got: 57.5 °
